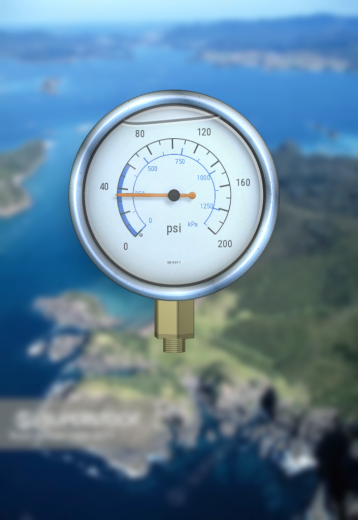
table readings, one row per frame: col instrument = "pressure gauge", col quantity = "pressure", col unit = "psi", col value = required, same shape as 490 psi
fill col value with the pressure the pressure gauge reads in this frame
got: 35 psi
